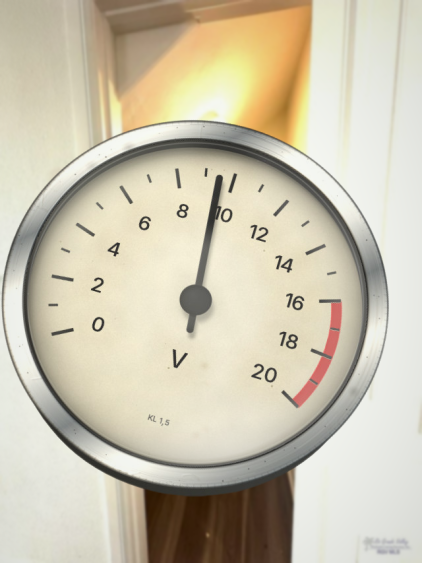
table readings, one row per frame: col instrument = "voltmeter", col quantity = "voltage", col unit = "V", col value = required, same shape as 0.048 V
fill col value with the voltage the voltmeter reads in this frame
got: 9.5 V
